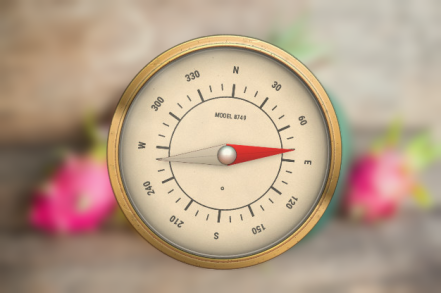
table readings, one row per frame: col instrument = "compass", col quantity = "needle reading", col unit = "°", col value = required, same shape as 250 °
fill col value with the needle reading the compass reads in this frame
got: 80 °
